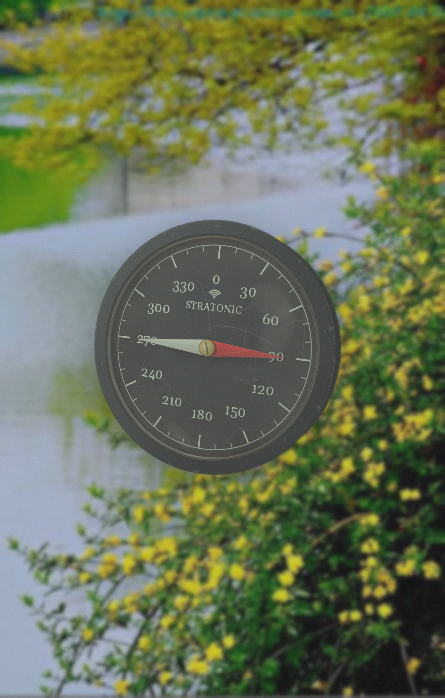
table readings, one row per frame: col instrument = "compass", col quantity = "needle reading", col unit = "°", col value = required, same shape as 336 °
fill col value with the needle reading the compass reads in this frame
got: 90 °
